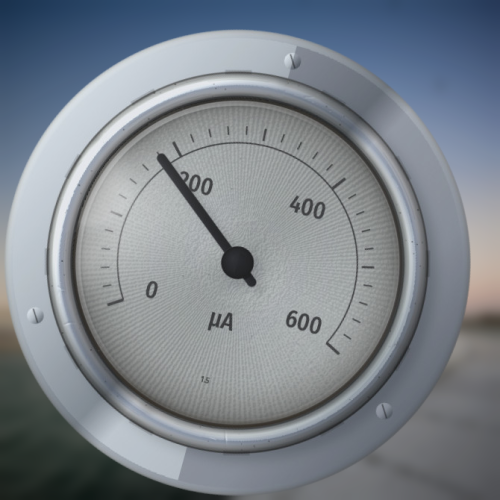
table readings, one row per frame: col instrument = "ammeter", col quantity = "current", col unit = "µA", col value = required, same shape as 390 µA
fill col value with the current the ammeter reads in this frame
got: 180 µA
